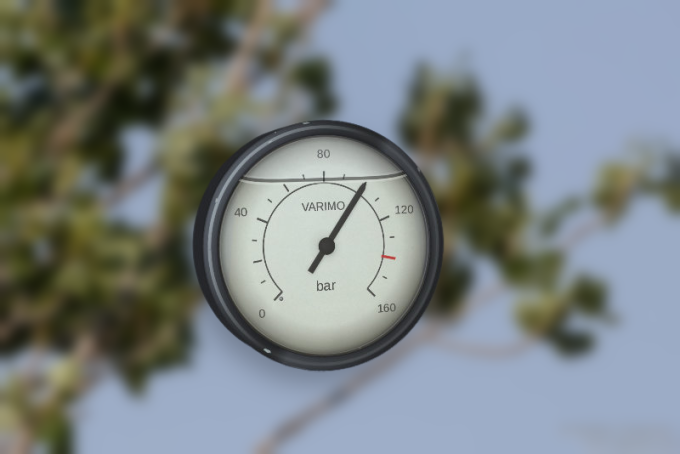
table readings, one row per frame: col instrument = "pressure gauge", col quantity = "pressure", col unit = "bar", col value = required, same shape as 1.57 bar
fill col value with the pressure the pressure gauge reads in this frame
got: 100 bar
